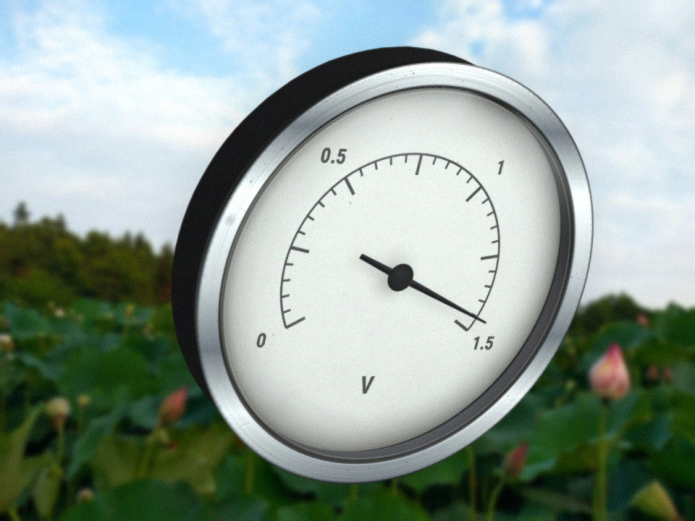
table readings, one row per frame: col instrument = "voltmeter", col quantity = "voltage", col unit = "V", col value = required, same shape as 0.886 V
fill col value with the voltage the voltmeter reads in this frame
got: 1.45 V
